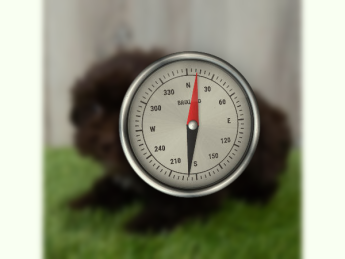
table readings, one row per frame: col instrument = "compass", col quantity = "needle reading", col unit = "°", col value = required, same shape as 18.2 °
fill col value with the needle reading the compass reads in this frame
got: 10 °
